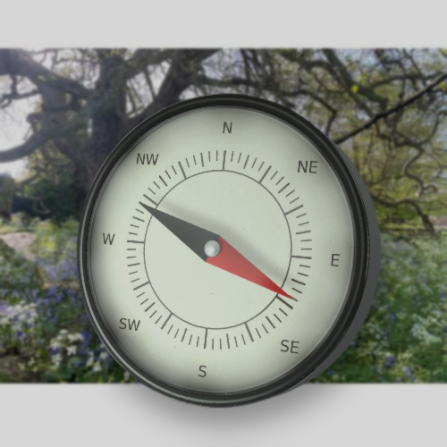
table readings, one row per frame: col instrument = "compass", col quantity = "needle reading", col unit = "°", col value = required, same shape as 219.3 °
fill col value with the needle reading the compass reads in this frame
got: 115 °
